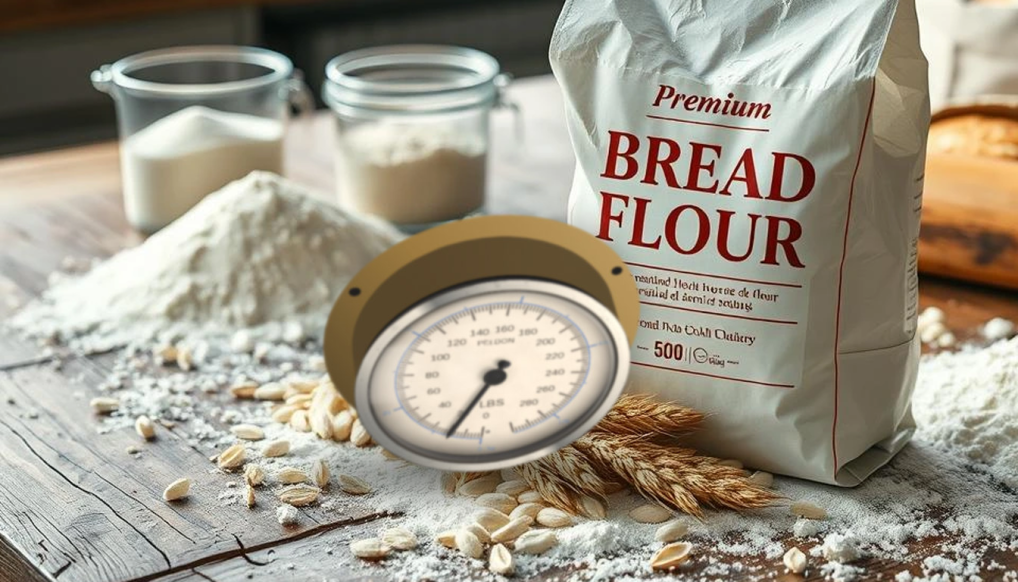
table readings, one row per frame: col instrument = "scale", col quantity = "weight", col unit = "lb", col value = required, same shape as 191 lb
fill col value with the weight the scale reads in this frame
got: 20 lb
